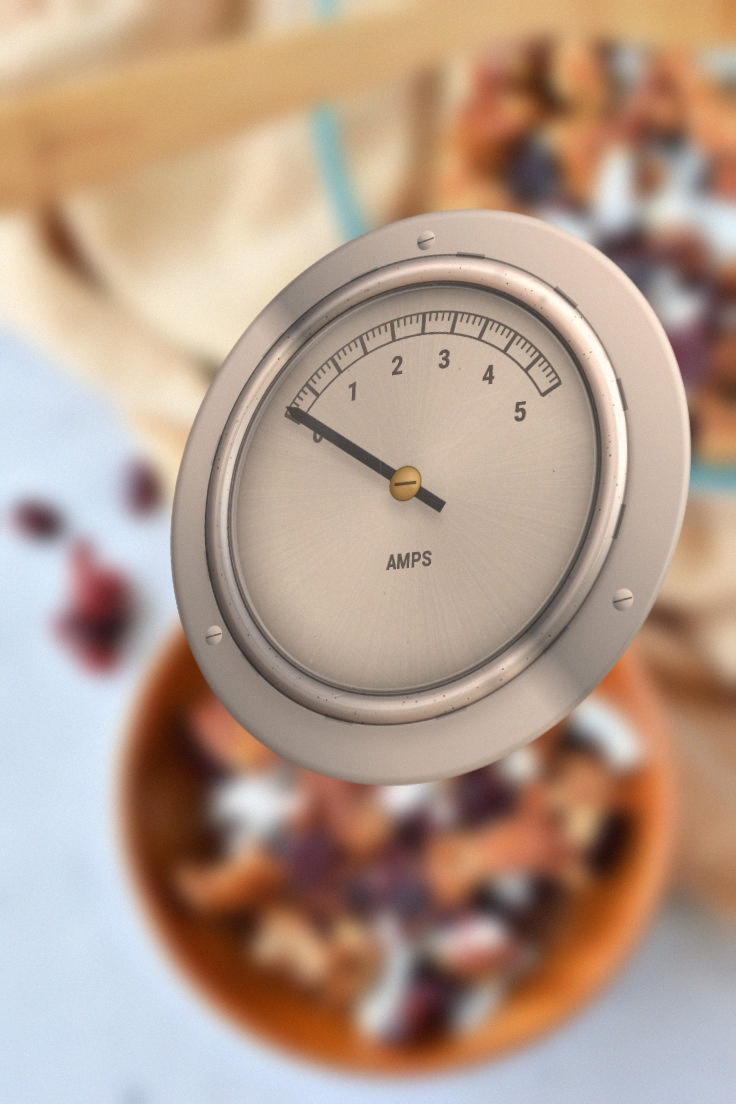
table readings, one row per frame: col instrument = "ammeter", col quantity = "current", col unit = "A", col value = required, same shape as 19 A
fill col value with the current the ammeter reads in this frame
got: 0.1 A
